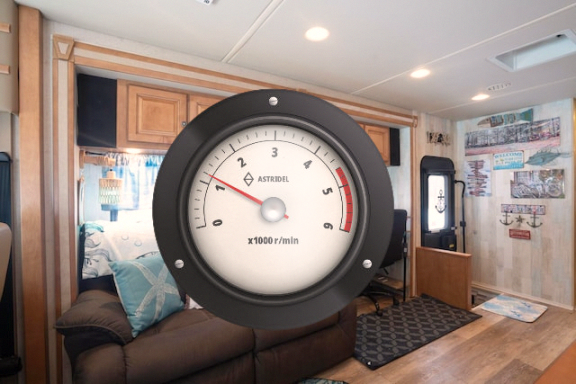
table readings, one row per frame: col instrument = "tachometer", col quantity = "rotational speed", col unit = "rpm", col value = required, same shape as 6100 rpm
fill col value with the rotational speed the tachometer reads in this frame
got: 1200 rpm
